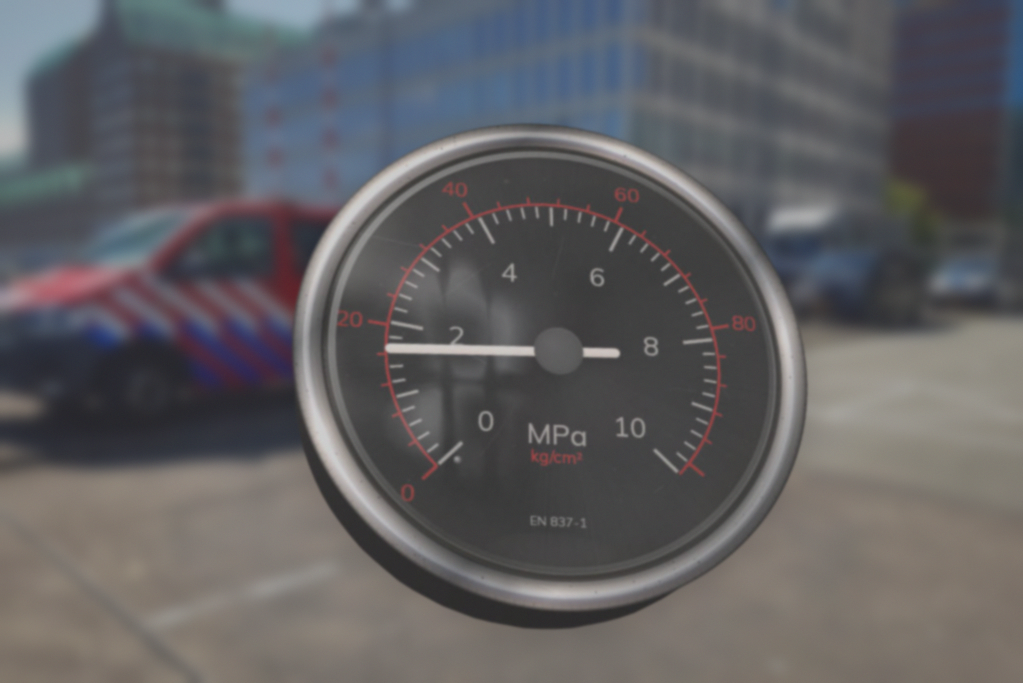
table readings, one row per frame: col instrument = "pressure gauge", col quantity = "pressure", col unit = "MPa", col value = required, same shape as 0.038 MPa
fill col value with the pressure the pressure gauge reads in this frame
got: 1.6 MPa
